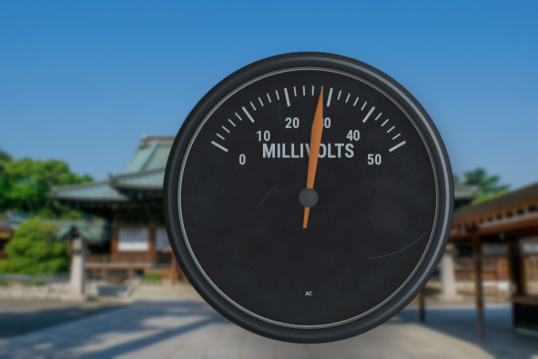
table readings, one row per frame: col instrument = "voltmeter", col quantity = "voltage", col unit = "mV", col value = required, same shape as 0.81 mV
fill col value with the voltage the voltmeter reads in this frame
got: 28 mV
